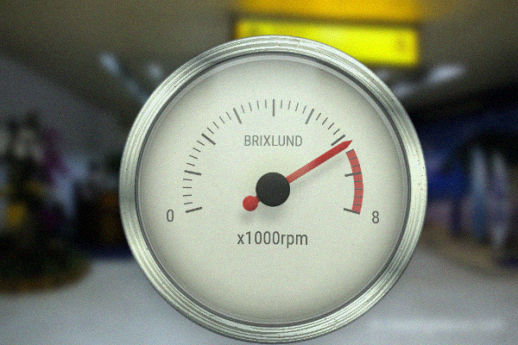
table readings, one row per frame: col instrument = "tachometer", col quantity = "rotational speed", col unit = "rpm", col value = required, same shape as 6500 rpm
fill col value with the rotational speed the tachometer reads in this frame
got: 6200 rpm
